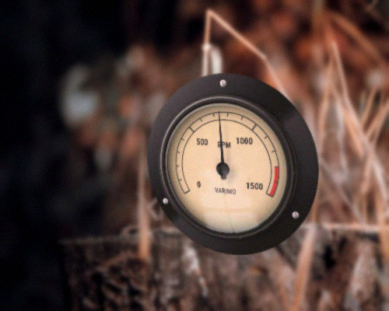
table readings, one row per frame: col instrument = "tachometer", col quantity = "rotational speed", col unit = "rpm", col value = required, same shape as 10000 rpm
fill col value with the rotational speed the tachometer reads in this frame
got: 750 rpm
